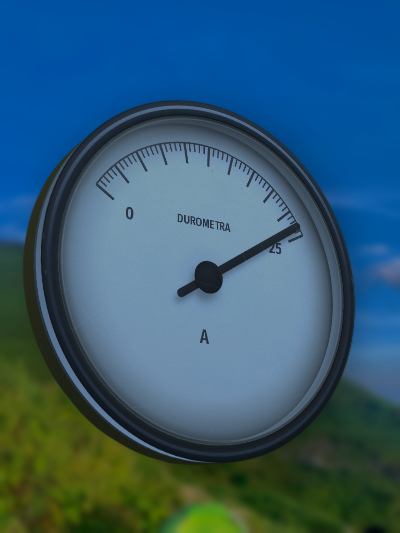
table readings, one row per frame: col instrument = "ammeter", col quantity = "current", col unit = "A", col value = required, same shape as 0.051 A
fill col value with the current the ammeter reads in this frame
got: 24 A
